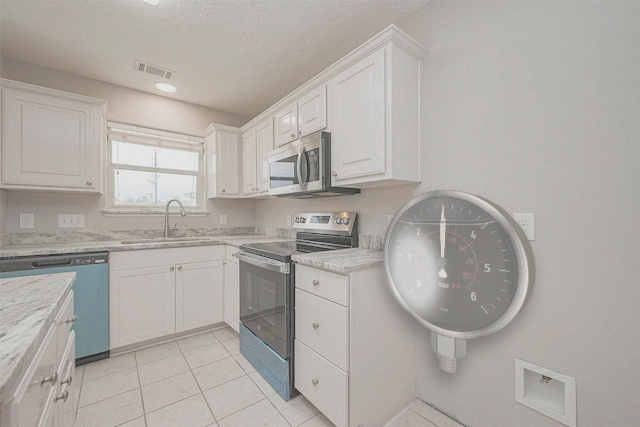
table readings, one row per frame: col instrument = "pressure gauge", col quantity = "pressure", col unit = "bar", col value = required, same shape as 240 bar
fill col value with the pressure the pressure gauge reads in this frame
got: 3 bar
